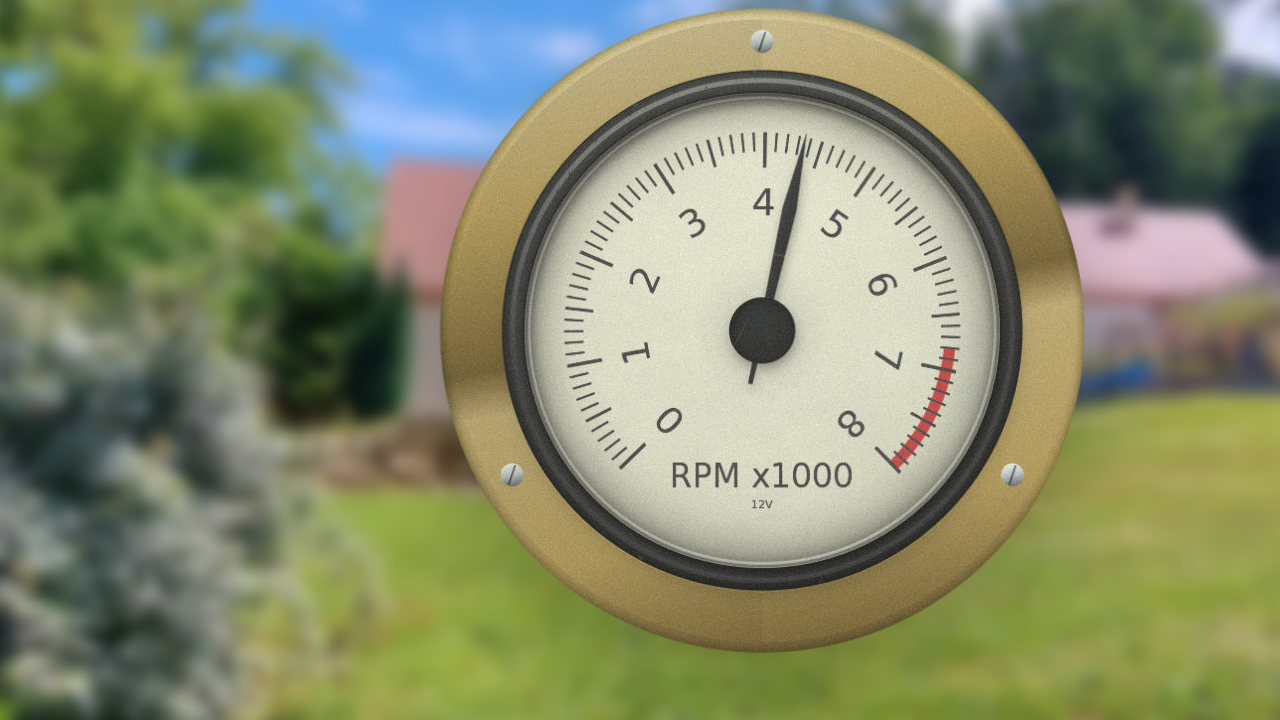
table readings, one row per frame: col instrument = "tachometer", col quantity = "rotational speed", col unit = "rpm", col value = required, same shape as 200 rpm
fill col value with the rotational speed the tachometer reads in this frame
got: 4350 rpm
